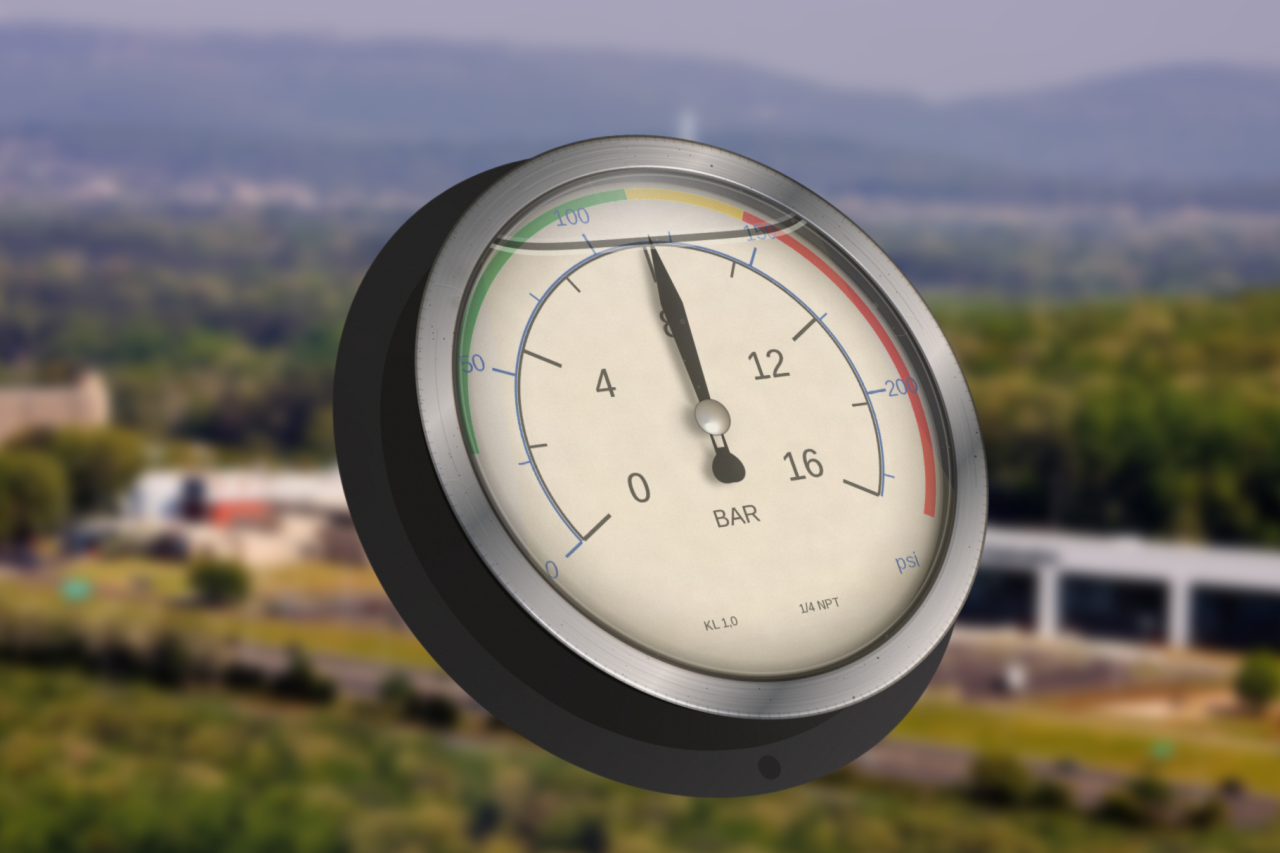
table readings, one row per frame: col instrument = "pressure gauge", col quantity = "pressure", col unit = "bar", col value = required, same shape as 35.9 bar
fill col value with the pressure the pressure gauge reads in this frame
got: 8 bar
